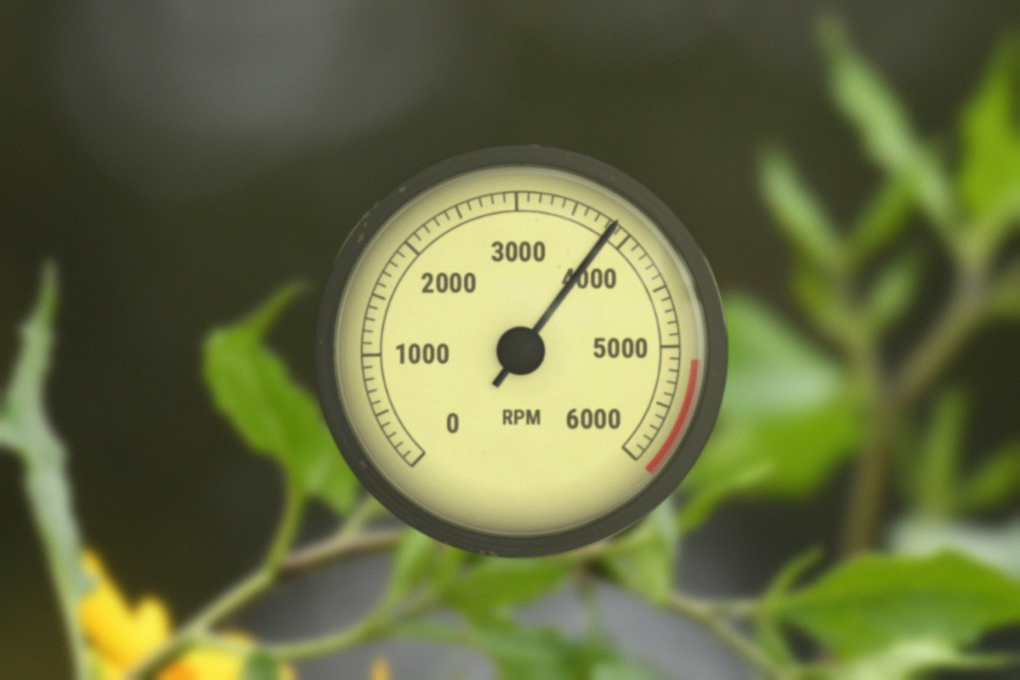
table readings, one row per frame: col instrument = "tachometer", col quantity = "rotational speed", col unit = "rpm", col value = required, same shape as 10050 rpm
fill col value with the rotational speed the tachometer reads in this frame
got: 3850 rpm
